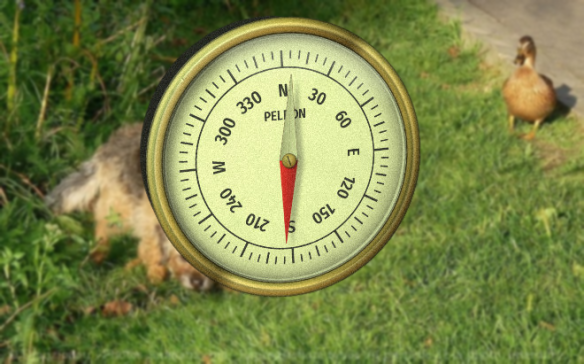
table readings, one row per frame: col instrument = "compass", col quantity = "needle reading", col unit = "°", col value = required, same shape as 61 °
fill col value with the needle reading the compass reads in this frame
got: 185 °
